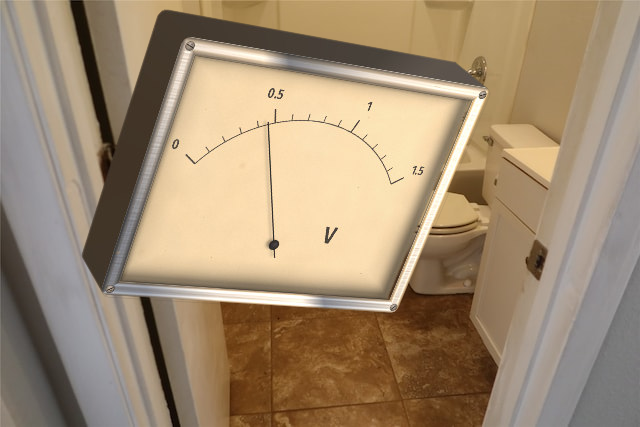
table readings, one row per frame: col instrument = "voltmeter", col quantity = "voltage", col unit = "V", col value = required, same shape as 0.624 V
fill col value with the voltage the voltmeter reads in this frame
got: 0.45 V
